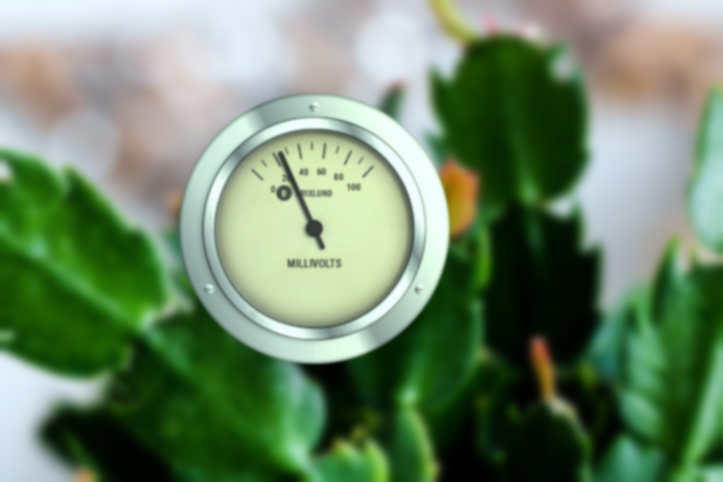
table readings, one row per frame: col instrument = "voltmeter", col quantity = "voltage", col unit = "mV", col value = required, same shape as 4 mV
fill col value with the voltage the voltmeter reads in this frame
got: 25 mV
